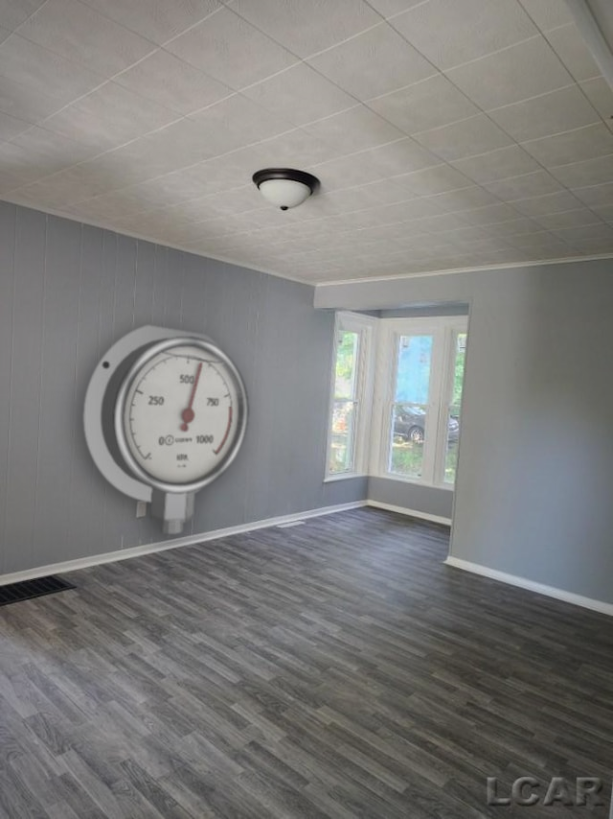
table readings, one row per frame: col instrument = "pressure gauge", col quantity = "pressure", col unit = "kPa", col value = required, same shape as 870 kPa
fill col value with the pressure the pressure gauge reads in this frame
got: 550 kPa
